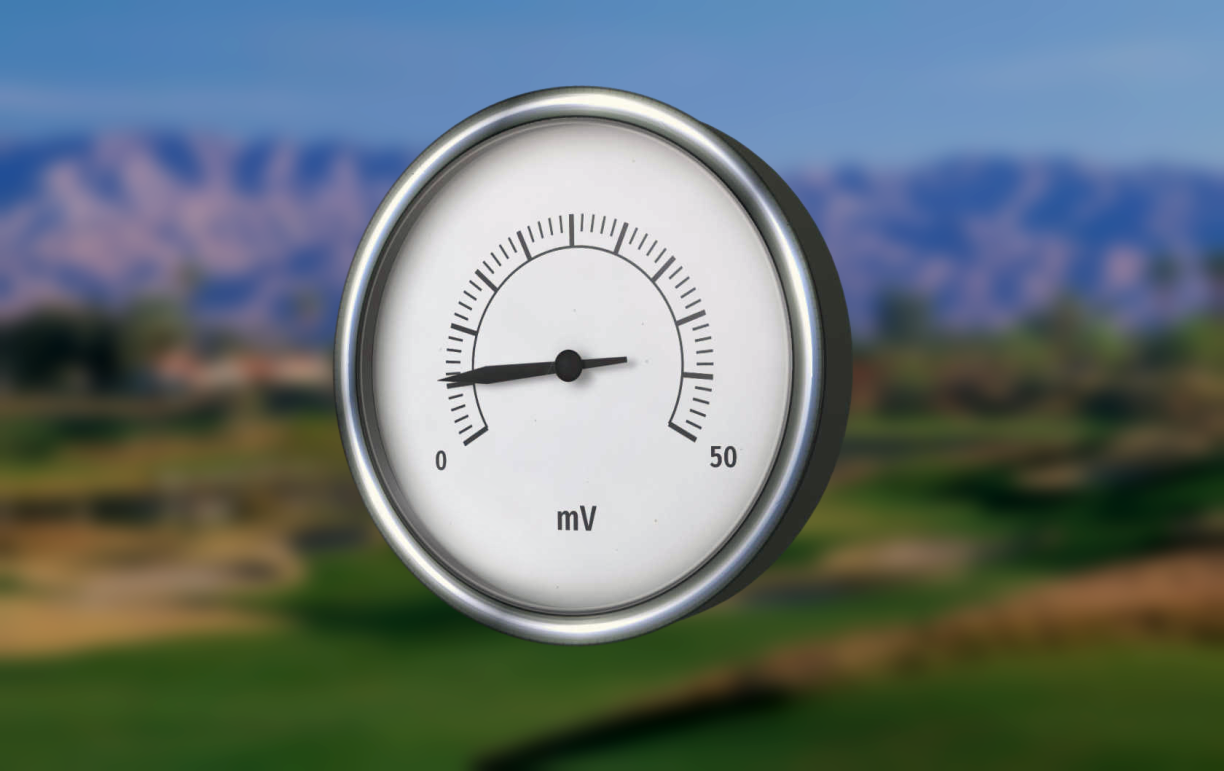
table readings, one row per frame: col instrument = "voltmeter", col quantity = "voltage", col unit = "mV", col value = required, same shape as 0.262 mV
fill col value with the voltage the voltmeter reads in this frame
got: 5.5 mV
